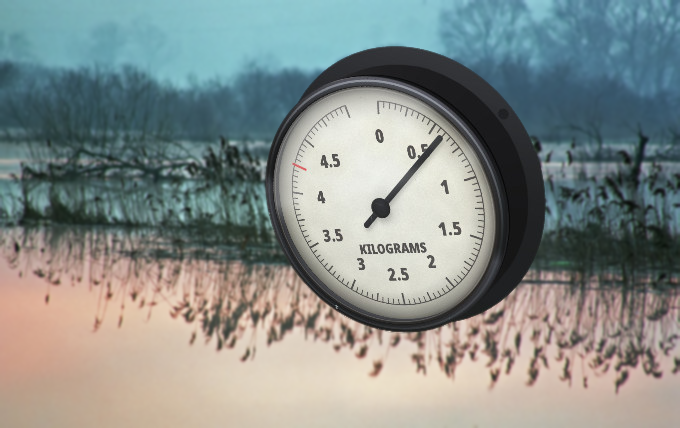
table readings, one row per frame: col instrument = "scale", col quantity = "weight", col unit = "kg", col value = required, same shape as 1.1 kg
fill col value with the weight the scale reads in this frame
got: 0.6 kg
